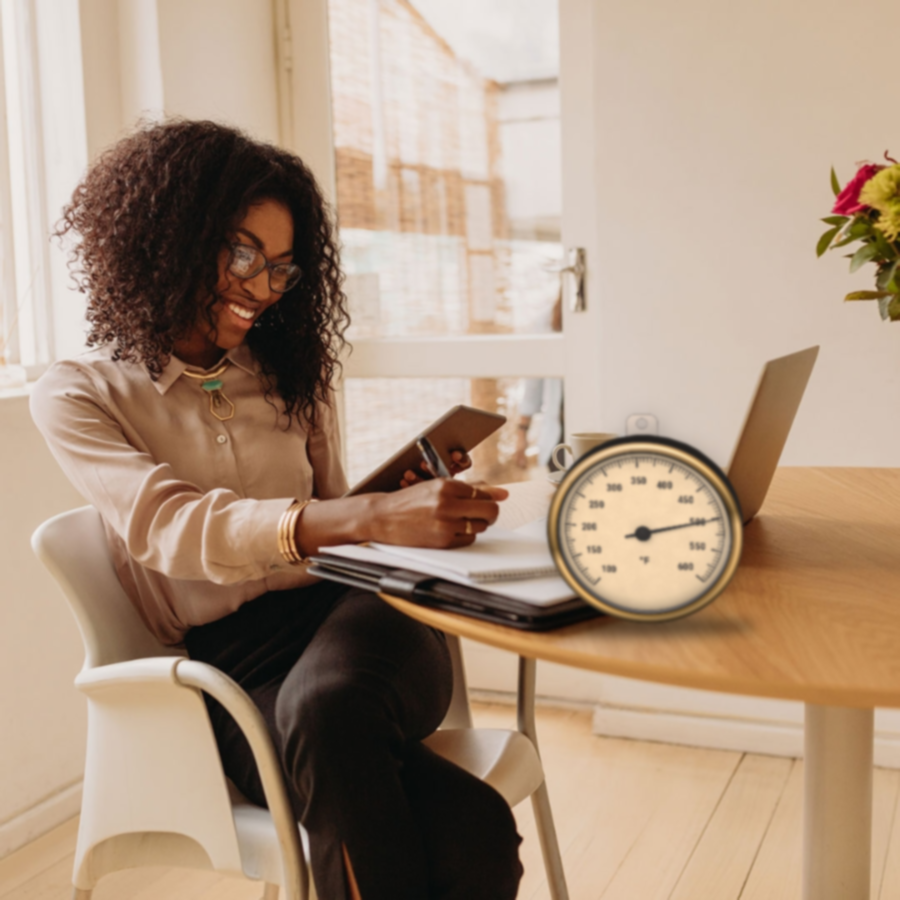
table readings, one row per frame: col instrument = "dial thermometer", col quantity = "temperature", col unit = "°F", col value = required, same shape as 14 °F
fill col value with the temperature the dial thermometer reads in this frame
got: 500 °F
